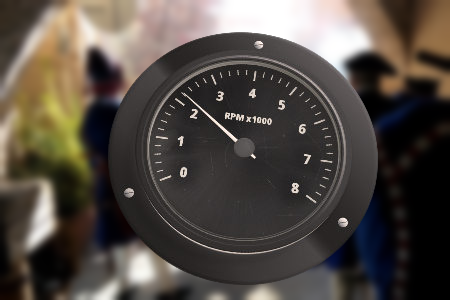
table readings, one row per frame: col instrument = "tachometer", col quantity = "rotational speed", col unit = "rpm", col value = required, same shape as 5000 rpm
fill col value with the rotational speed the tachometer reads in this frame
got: 2200 rpm
